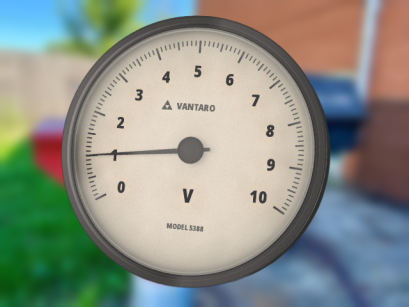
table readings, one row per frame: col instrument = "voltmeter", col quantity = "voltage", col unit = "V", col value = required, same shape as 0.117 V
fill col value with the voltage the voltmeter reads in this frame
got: 1 V
